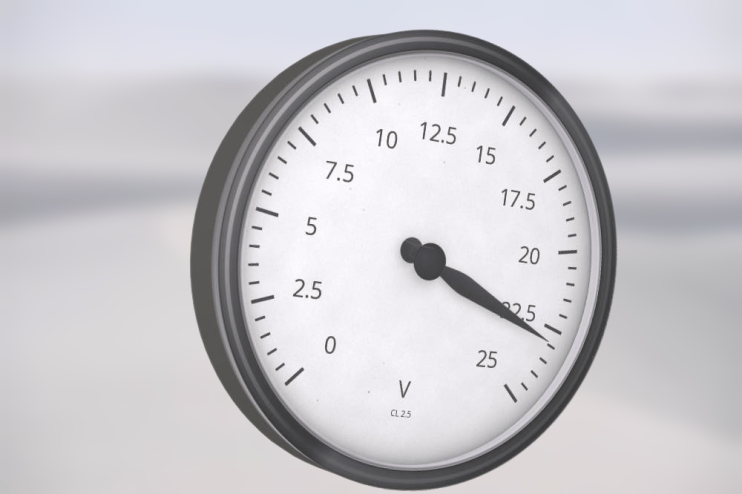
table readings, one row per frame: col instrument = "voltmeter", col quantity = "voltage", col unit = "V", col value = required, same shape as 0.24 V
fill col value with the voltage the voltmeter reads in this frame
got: 23 V
